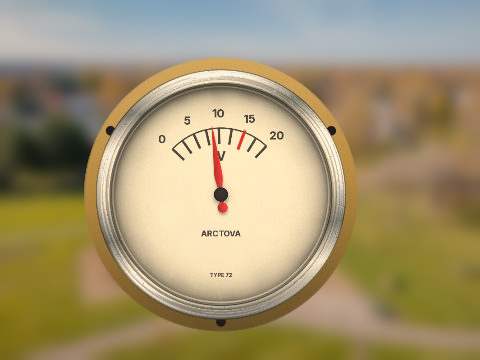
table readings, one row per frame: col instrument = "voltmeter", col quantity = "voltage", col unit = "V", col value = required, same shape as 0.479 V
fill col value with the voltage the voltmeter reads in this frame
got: 8.75 V
